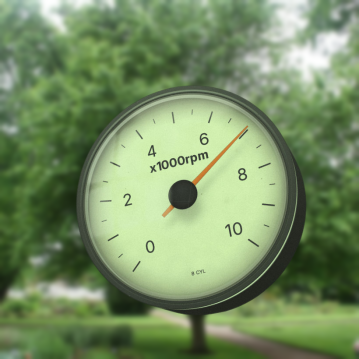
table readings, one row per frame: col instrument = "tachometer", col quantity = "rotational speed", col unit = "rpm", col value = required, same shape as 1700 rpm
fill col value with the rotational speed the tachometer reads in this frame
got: 7000 rpm
